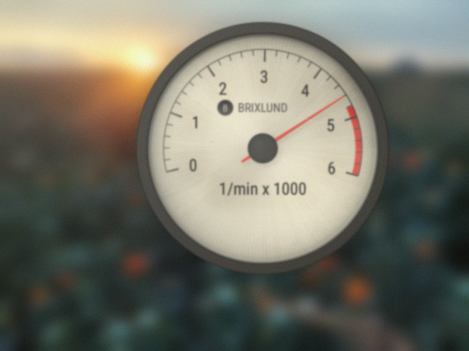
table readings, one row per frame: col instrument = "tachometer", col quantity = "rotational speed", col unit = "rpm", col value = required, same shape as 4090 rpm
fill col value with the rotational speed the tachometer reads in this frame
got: 4600 rpm
